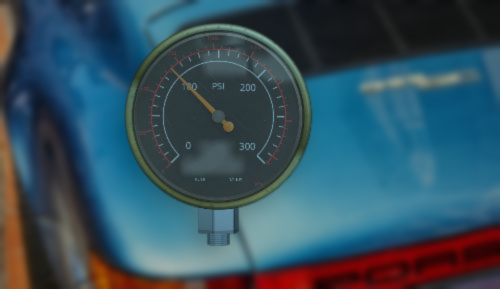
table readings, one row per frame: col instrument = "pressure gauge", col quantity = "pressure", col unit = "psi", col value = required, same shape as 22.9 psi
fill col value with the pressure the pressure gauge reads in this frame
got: 100 psi
